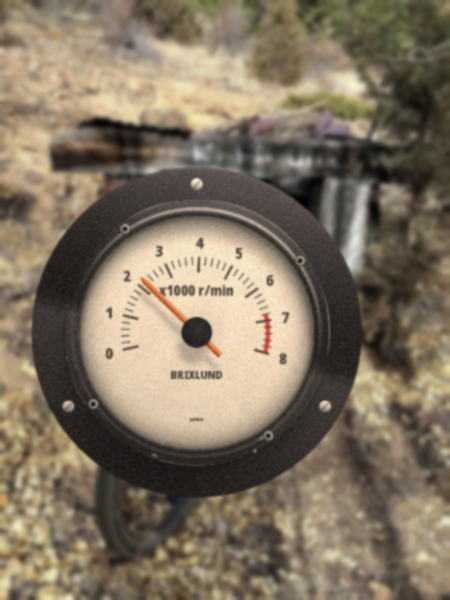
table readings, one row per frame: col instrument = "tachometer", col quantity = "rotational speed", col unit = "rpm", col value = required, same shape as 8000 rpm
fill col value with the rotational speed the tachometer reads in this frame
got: 2200 rpm
